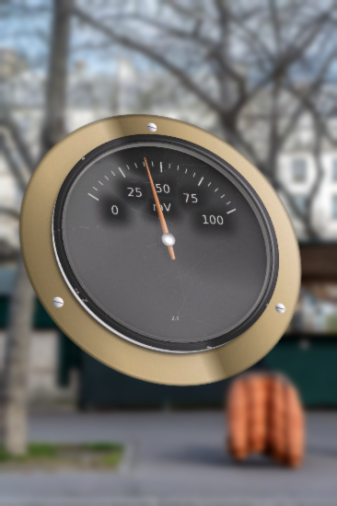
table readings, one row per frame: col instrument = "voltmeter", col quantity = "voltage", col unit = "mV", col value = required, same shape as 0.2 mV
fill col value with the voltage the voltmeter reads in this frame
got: 40 mV
